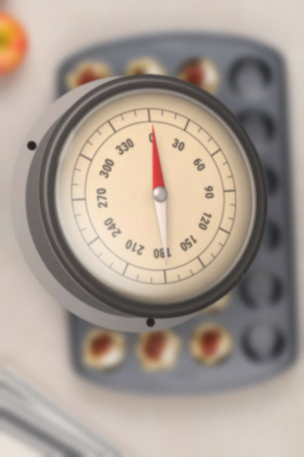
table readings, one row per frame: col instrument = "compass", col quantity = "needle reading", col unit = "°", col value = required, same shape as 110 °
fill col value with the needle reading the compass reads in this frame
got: 0 °
